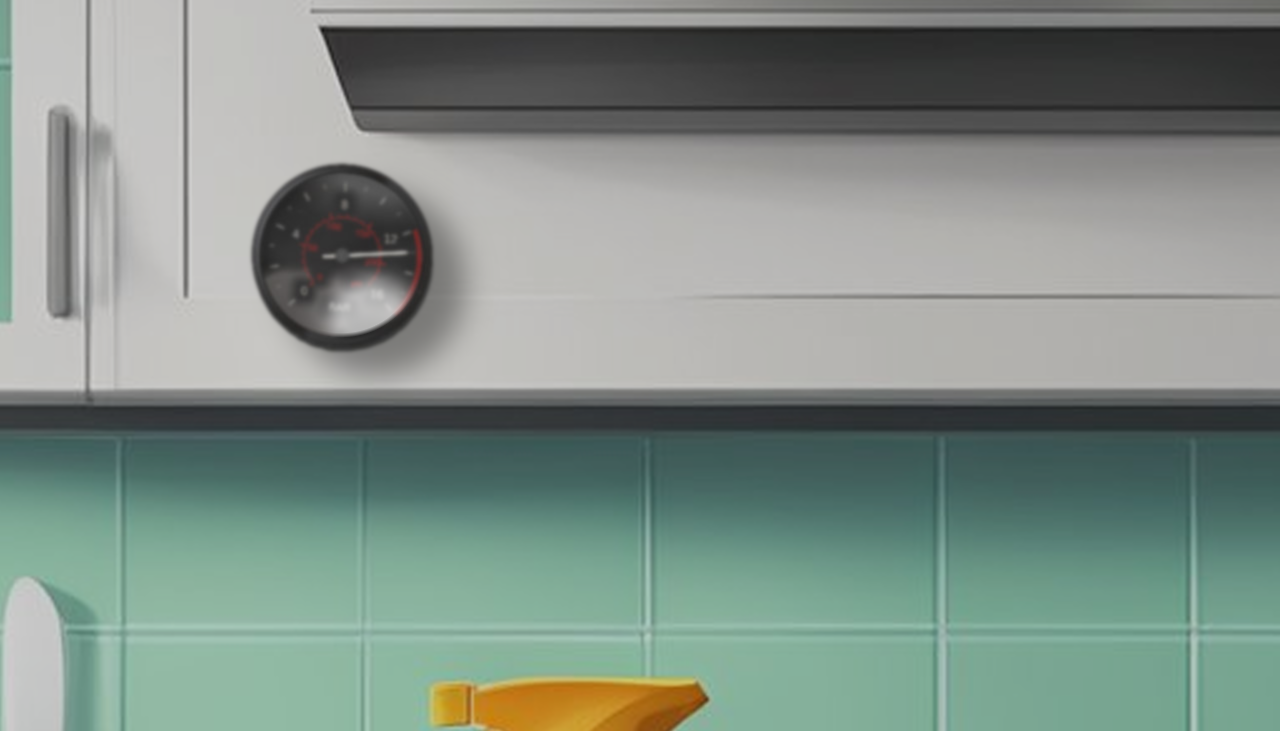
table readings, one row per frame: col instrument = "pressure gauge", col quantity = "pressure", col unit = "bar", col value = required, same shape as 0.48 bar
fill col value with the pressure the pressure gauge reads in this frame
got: 13 bar
